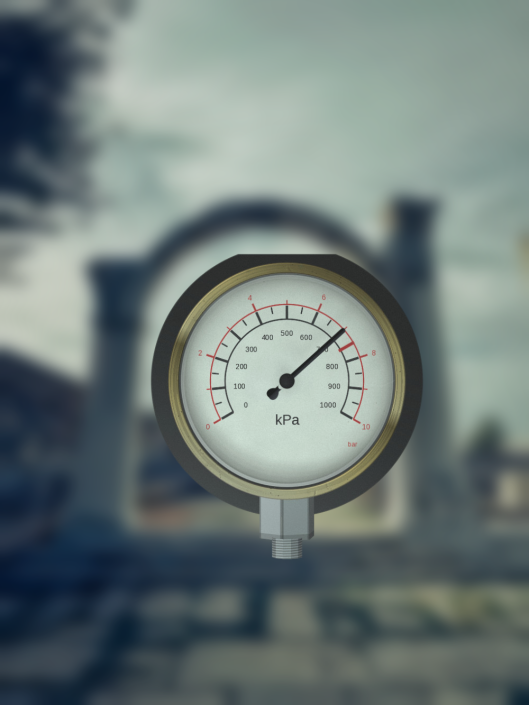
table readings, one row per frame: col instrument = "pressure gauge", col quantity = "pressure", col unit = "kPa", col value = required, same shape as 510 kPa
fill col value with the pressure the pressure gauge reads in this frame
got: 700 kPa
